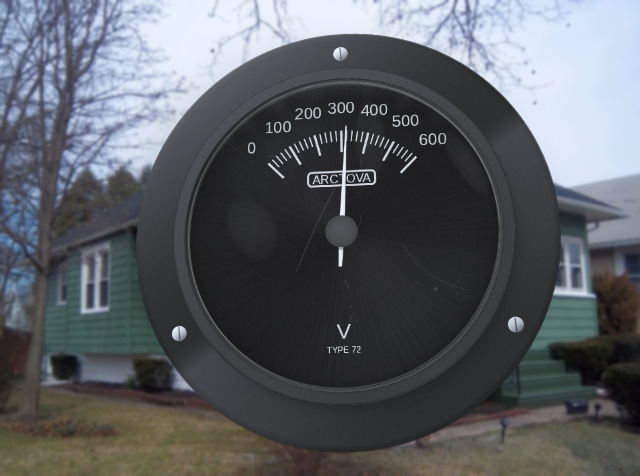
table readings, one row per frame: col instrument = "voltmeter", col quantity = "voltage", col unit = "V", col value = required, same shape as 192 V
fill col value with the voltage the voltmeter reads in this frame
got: 320 V
